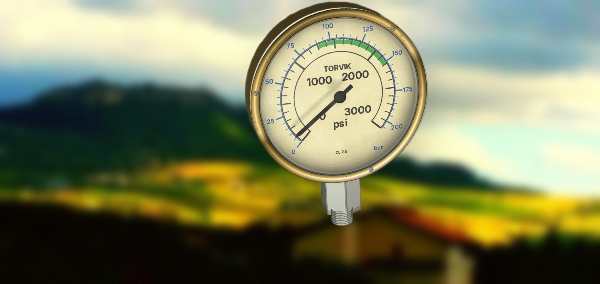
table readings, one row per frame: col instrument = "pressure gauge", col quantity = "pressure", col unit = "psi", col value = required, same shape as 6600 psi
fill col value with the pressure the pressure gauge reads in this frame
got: 100 psi
